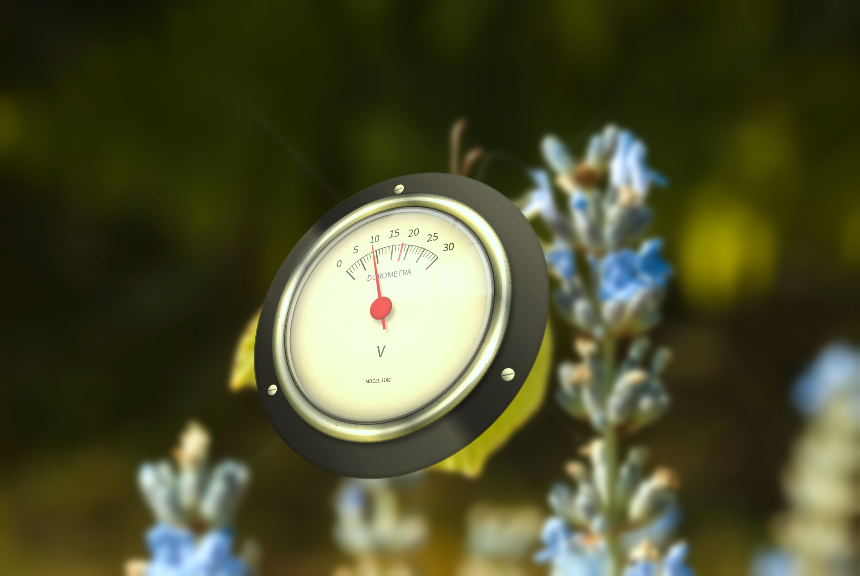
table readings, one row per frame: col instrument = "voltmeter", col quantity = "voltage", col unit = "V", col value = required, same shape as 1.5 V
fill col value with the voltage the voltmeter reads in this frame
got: 10 V
